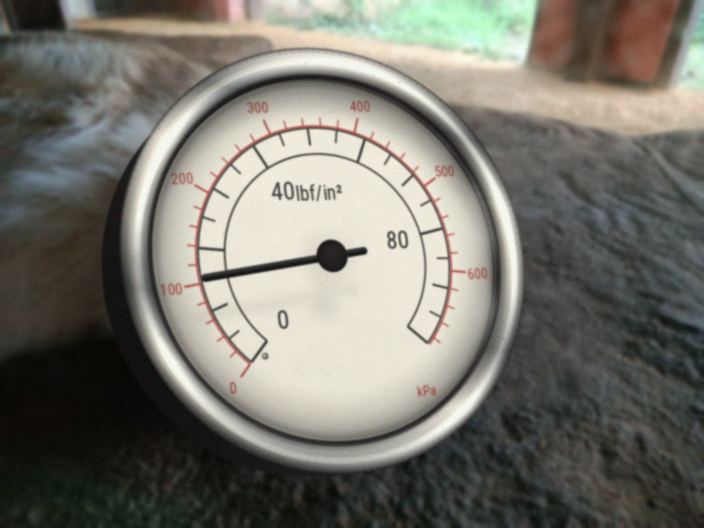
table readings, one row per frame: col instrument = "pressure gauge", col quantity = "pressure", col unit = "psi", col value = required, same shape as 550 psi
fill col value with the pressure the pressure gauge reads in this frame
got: 15 psi
